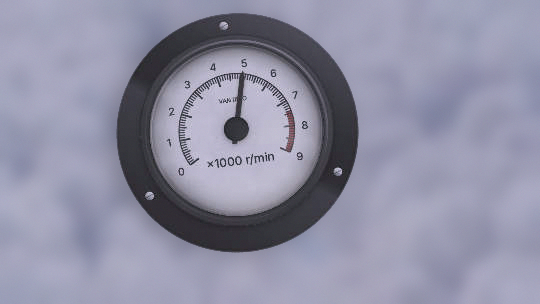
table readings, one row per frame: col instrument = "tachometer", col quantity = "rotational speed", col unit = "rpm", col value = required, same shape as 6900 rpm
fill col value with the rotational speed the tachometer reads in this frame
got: 5000 rpm
